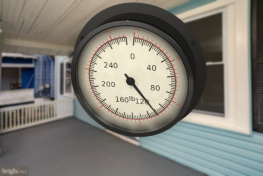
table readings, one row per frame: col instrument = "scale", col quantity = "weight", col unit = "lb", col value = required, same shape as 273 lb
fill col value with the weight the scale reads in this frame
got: 110 lb
